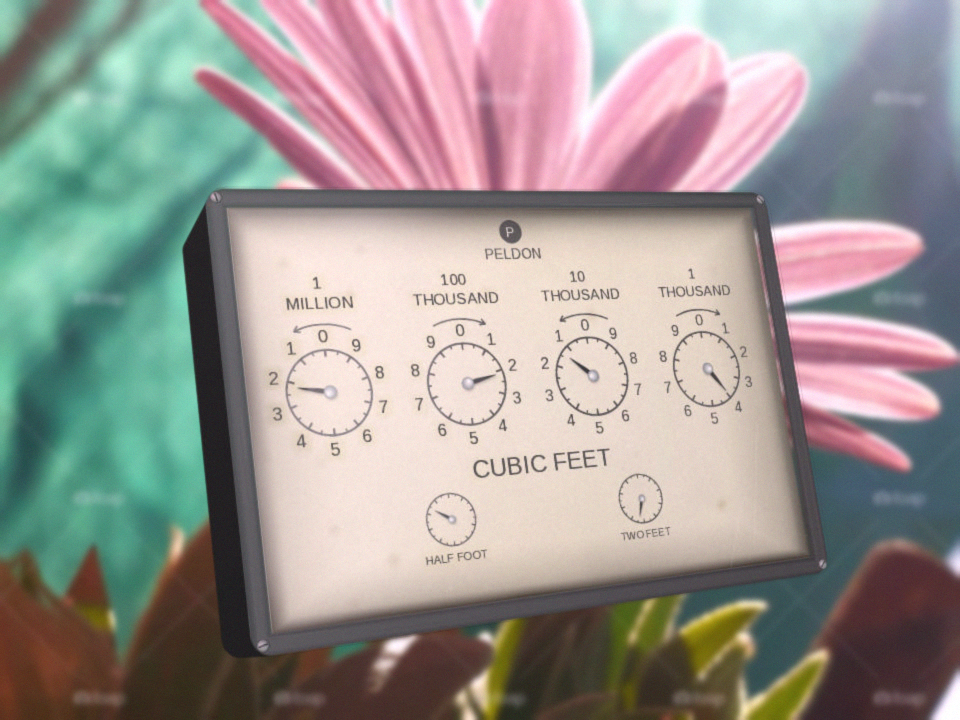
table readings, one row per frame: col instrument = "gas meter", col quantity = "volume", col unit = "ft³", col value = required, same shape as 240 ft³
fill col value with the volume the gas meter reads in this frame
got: 221400 ft³
